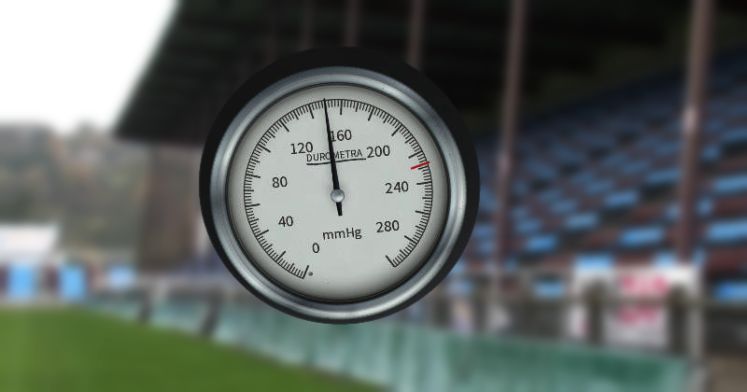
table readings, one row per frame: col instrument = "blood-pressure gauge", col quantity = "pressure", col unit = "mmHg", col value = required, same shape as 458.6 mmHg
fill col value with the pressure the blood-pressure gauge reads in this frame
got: 150 mmHg
